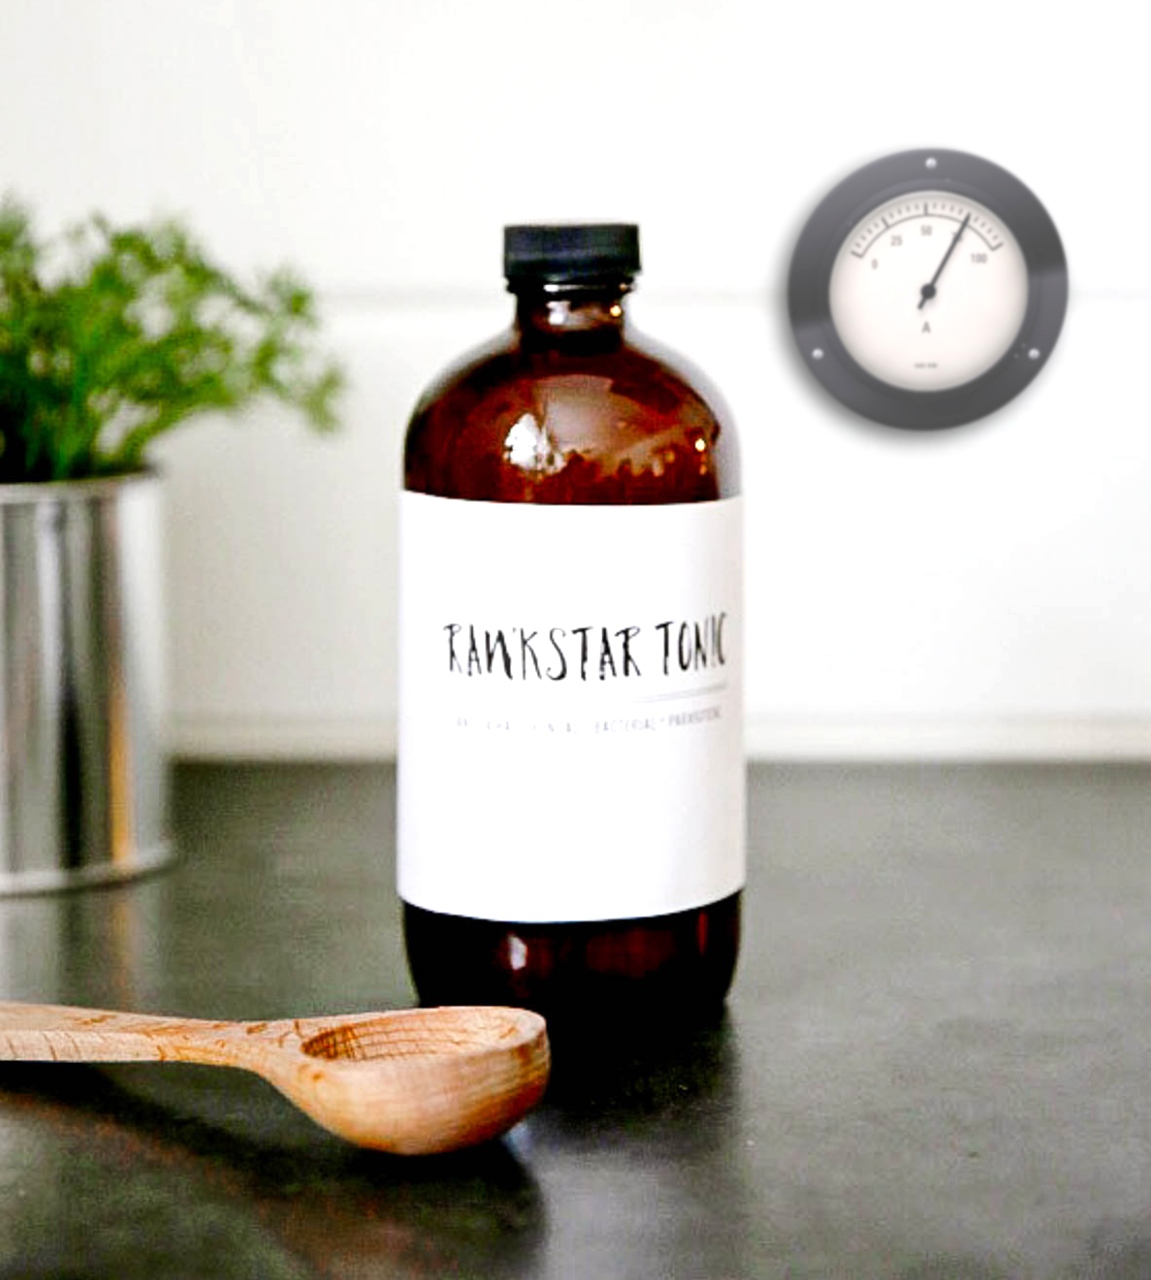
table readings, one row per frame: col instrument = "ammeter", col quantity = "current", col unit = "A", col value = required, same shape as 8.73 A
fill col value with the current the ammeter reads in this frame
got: 75 A
